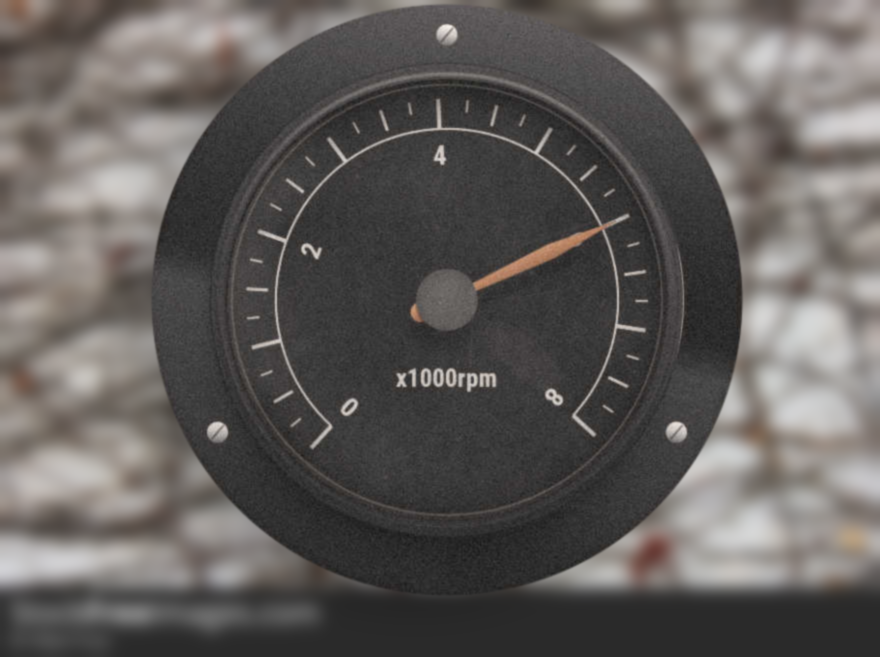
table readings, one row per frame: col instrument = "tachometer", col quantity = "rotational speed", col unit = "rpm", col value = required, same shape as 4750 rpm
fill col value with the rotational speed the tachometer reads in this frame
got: 6000 rpm
